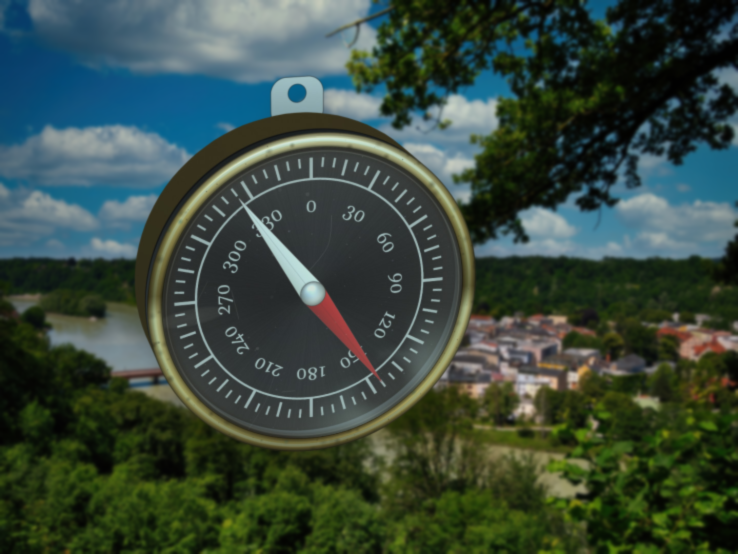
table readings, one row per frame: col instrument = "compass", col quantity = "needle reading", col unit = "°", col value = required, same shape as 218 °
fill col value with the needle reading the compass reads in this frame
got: 145 °
